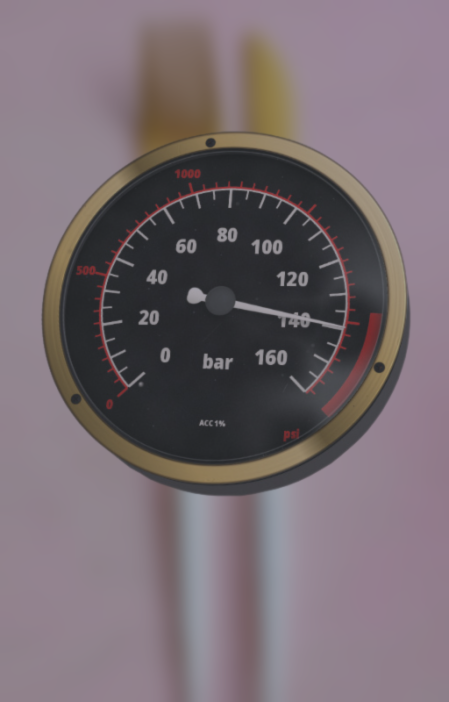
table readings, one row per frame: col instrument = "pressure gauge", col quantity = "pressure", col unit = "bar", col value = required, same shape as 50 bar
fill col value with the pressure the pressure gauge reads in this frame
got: 140 bar
